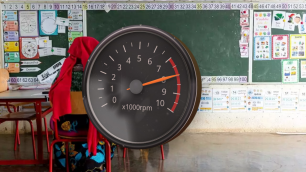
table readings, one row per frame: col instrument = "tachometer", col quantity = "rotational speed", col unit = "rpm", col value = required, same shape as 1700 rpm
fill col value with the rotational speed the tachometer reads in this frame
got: 8000 rpm
